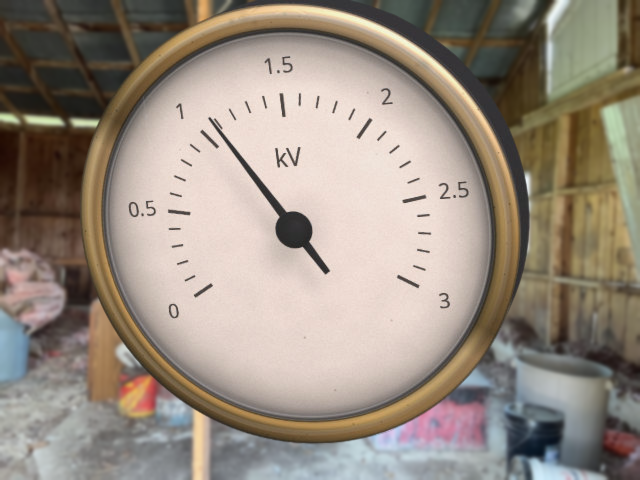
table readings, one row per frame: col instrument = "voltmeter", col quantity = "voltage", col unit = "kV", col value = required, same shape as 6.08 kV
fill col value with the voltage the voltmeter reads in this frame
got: 1.1 kV
